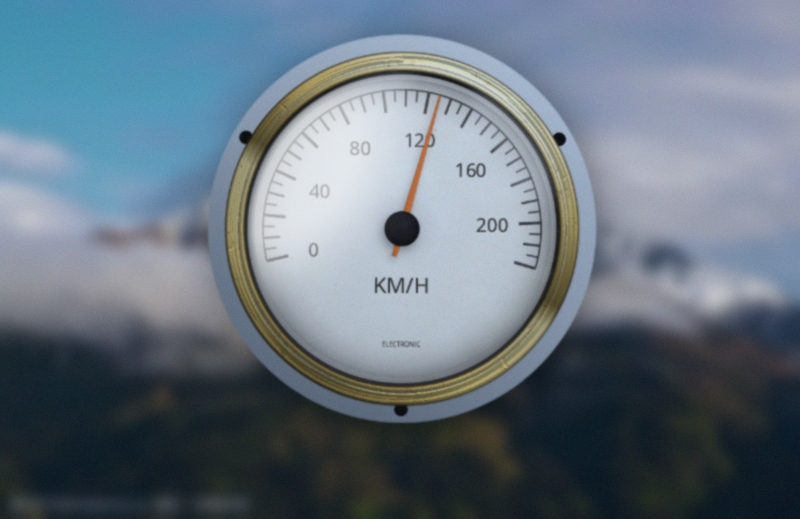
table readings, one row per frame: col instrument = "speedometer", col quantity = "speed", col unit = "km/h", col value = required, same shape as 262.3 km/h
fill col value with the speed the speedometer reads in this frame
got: 125 km/h
